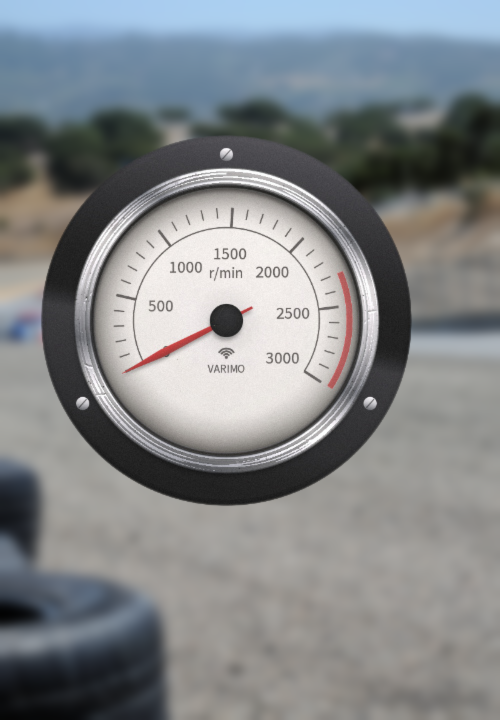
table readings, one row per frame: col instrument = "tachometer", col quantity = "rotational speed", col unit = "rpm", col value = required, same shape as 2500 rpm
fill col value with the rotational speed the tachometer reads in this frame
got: 0 rpm
